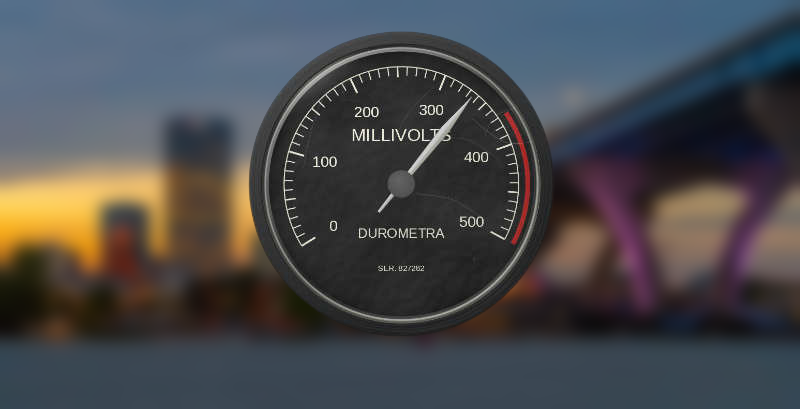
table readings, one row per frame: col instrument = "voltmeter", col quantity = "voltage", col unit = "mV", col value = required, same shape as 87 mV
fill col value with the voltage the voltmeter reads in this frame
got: 335 mV
